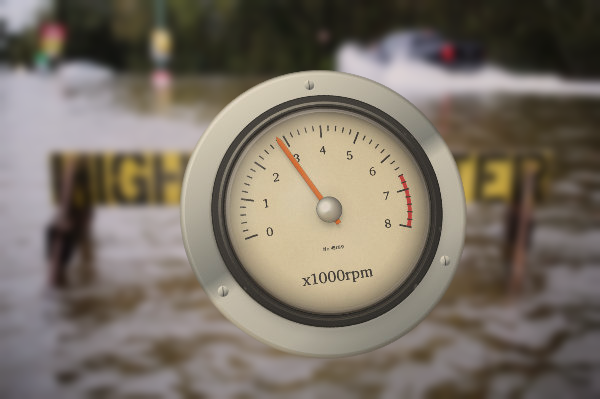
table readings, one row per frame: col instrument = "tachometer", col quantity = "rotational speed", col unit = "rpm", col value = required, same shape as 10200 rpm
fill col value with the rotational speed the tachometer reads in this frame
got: 2800 rpm
